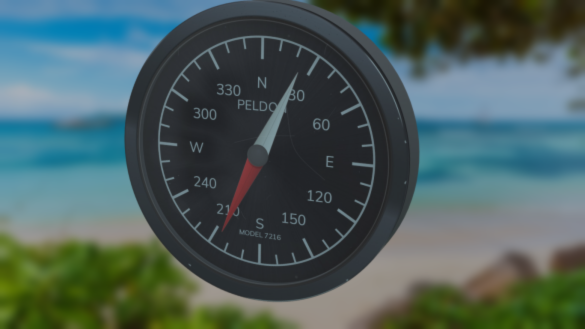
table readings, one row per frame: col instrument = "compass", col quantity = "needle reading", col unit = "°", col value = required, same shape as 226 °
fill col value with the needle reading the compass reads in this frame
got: 205 °
